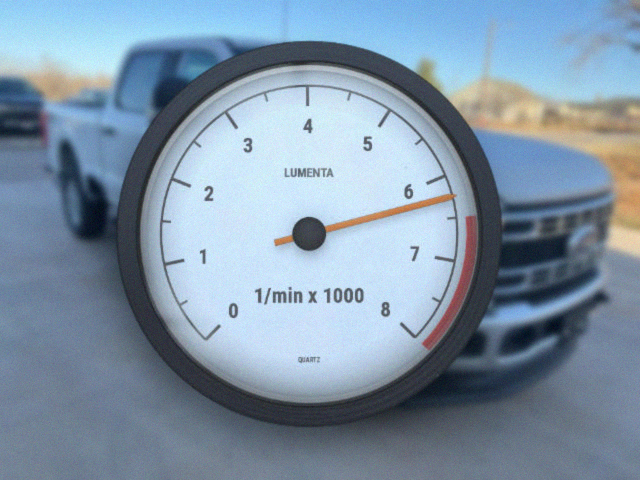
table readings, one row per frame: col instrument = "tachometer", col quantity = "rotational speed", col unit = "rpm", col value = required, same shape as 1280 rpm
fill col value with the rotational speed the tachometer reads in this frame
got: 6250 rpm
